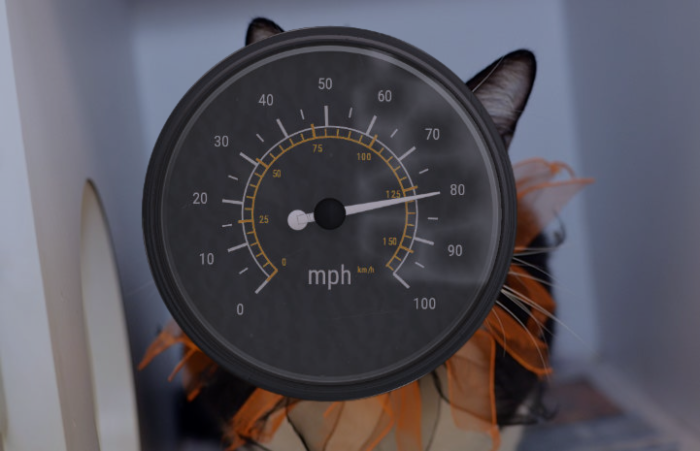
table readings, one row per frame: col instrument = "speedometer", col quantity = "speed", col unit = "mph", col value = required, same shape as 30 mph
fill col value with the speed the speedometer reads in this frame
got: 80 mph
